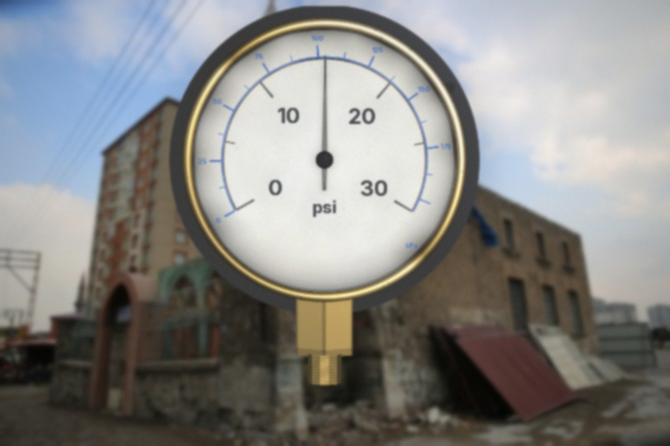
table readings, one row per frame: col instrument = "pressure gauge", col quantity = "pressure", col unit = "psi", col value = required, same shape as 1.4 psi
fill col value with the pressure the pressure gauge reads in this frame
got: 15 psi
